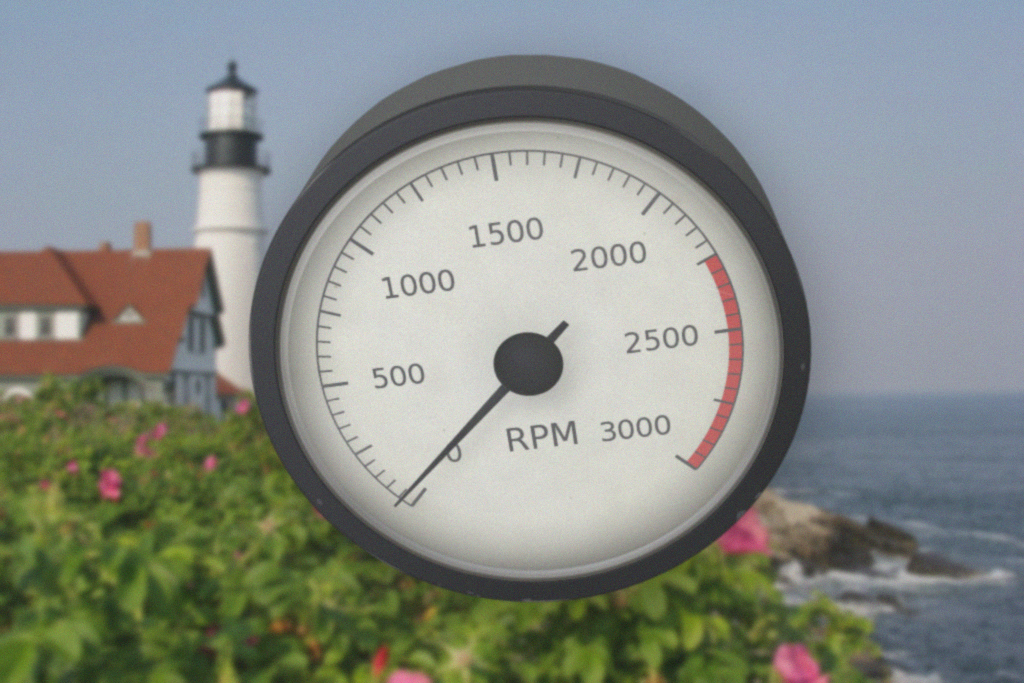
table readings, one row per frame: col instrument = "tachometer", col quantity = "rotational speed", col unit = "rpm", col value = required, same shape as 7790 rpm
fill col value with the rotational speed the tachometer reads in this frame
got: 50 rpm
